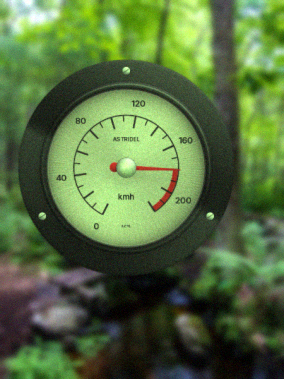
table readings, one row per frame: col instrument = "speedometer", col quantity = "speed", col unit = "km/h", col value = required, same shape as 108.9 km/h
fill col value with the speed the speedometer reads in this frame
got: 180 km/h
